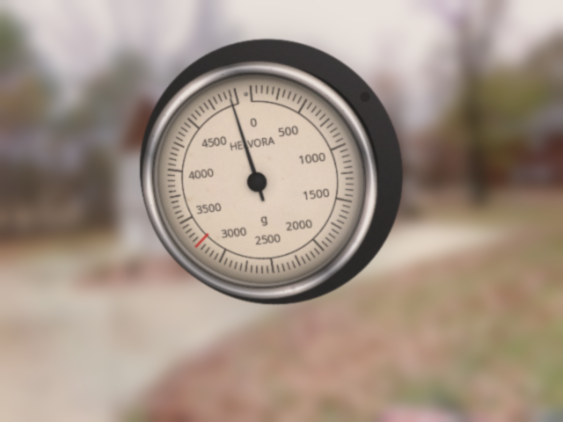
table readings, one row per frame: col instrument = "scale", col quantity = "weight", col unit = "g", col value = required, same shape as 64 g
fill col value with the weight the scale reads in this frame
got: 4950 g
